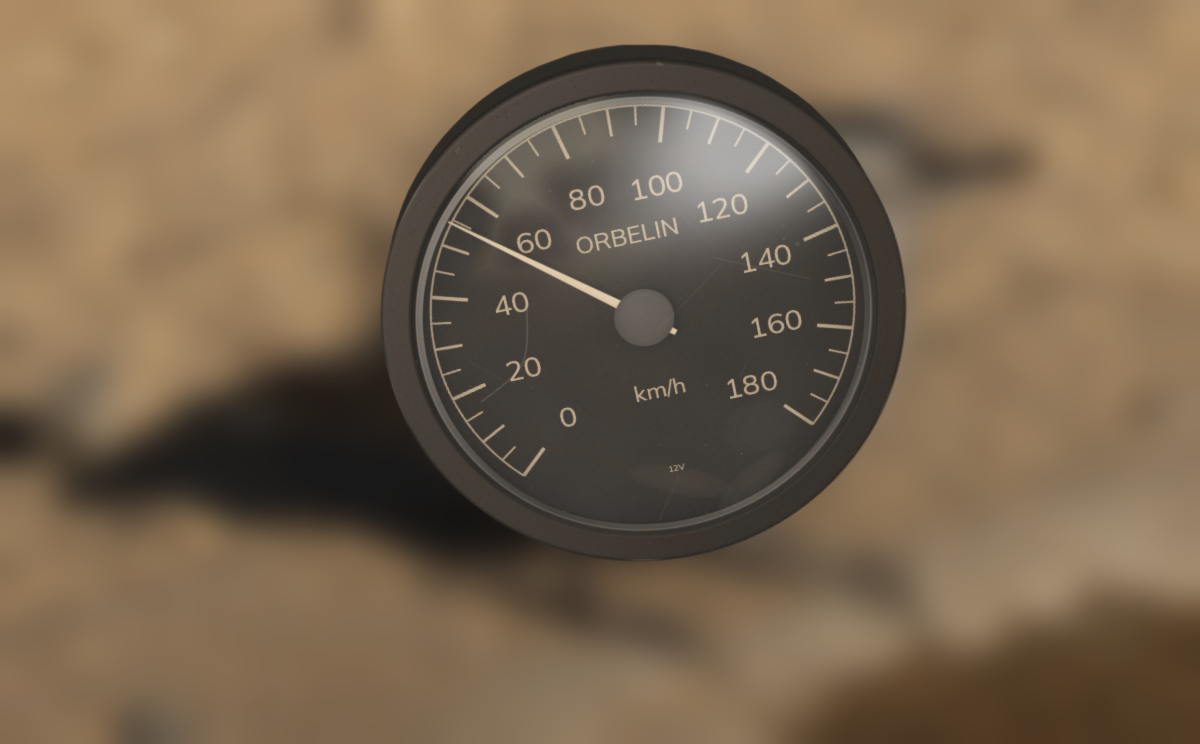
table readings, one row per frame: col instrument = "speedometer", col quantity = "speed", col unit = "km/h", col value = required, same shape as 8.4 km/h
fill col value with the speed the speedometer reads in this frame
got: 55 km/h
